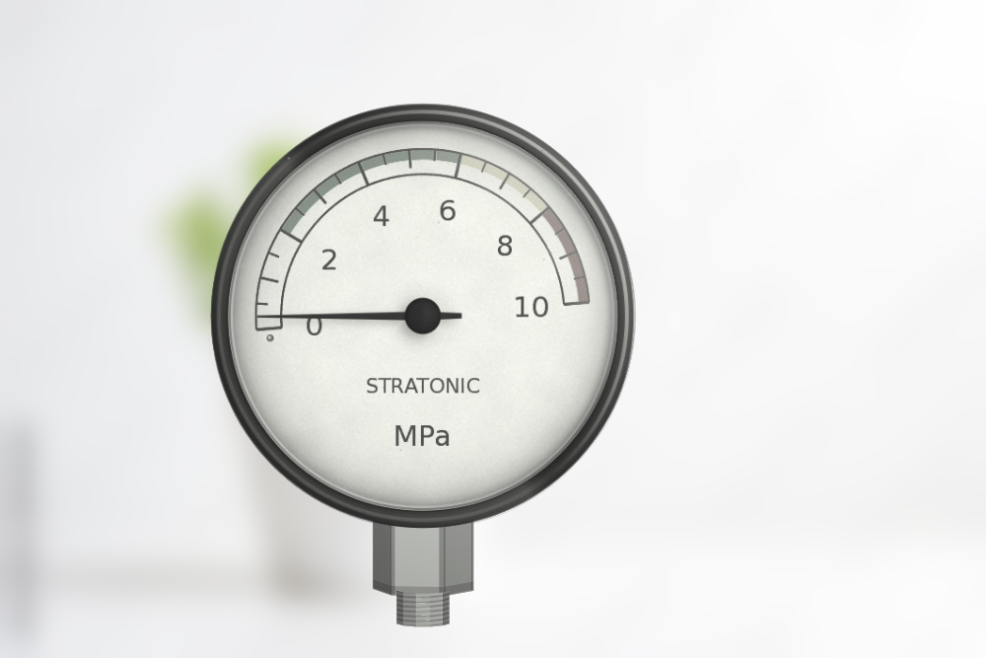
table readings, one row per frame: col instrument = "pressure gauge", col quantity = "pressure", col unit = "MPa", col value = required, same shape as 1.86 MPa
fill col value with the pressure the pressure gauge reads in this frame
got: 0.25 MPa
